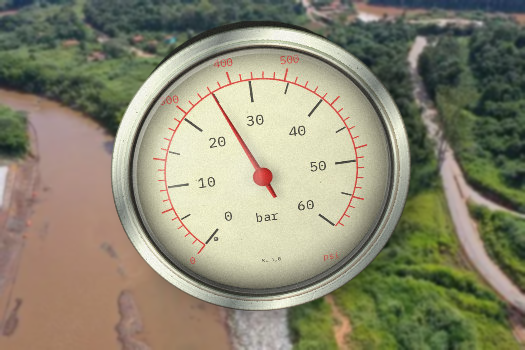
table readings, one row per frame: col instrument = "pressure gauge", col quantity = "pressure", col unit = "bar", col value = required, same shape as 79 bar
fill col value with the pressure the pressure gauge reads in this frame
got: 25 bar
